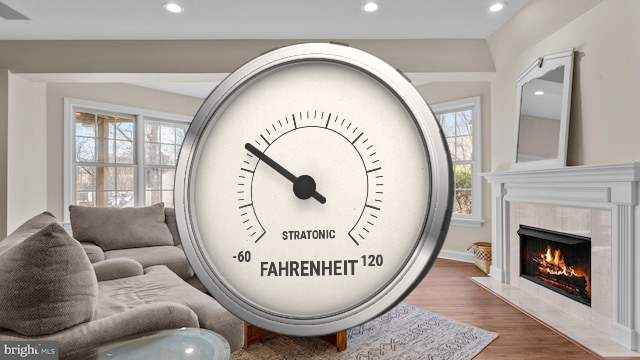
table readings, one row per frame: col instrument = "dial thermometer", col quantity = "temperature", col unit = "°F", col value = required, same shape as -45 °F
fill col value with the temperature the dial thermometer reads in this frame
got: -8 °F
